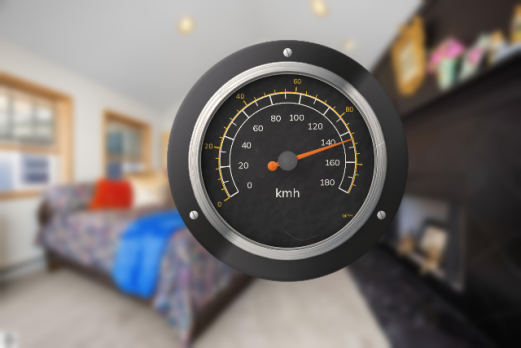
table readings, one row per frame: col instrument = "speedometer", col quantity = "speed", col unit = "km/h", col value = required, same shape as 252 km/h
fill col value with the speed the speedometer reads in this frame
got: 145 km/h
